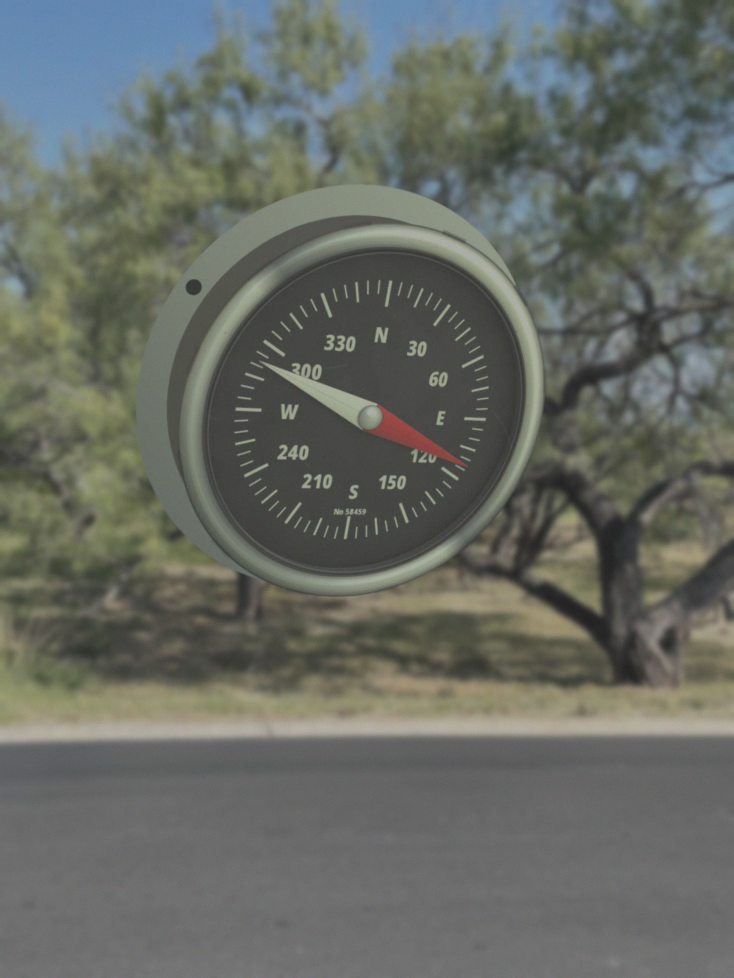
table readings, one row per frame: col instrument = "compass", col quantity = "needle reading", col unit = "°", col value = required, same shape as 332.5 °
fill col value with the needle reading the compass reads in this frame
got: 112.5 °
